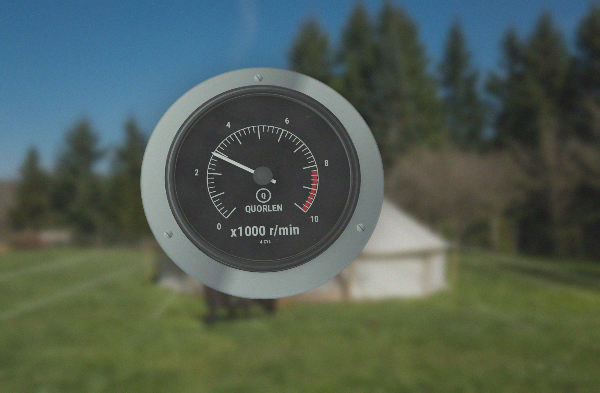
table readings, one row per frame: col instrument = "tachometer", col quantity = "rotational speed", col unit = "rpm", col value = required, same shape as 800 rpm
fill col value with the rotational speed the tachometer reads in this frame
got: 2800 rpm
